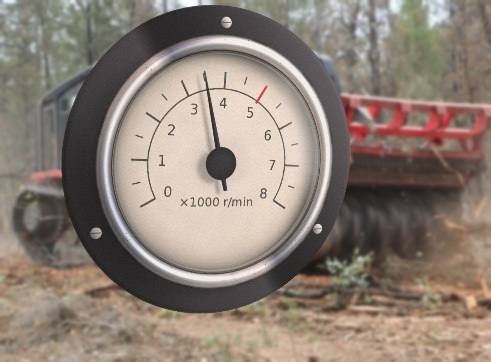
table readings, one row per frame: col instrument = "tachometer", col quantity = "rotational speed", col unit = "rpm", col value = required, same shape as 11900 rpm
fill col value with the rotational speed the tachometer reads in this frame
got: 3500 rpm
